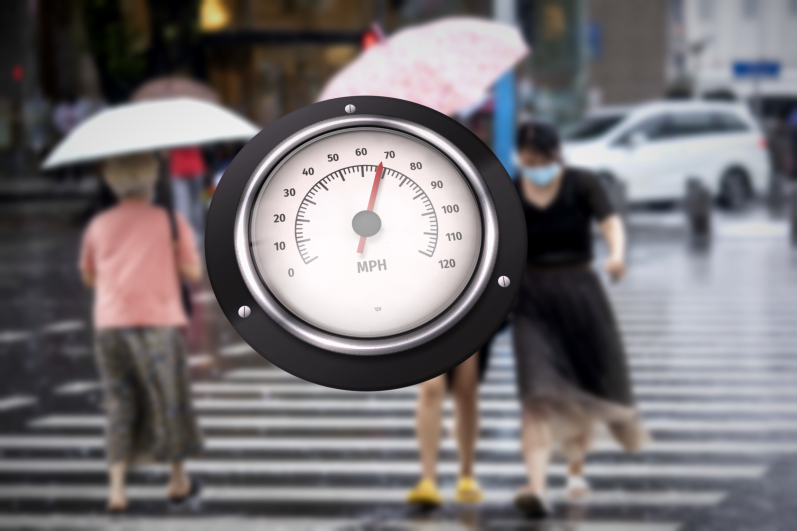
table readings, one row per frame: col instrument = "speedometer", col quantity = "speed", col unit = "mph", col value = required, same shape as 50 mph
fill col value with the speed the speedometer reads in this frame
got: 68 mph
